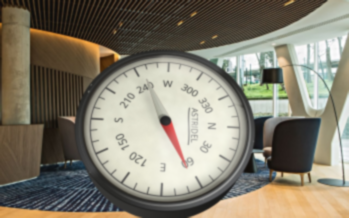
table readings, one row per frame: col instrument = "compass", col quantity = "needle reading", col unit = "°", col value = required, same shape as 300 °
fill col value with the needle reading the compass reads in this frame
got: 65 °
